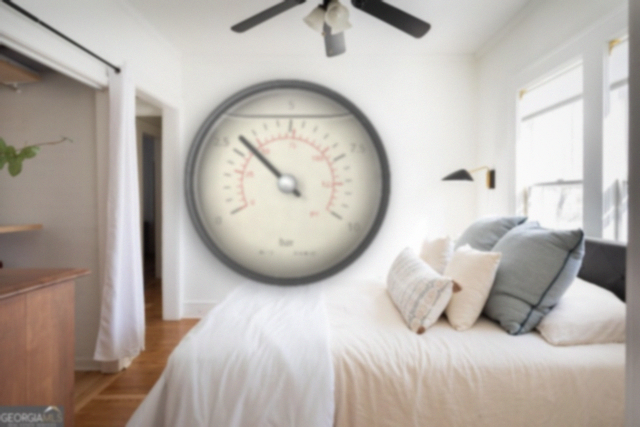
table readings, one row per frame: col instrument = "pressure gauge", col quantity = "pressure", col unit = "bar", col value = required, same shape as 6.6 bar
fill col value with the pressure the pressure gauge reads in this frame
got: 3 bar
